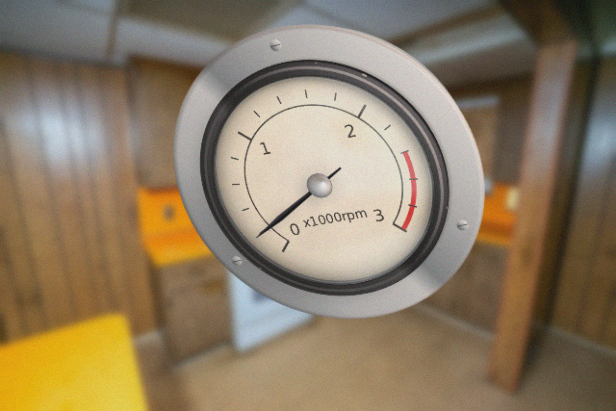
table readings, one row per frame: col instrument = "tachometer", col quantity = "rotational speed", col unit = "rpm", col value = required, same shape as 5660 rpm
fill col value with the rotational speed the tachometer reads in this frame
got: 200 rpm
